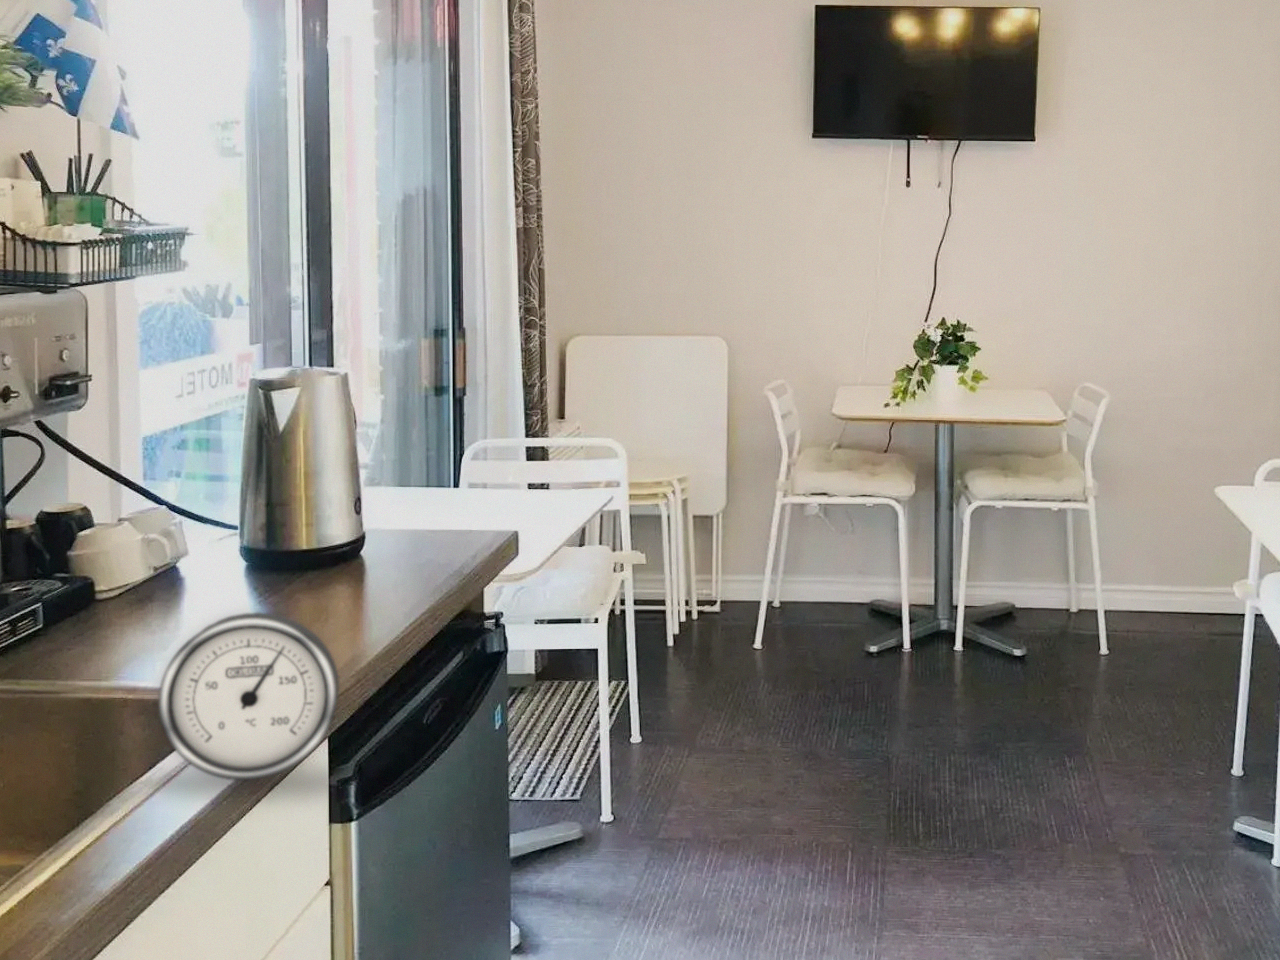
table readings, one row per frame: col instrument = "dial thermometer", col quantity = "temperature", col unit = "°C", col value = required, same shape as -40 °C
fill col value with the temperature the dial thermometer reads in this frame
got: 125 °C
